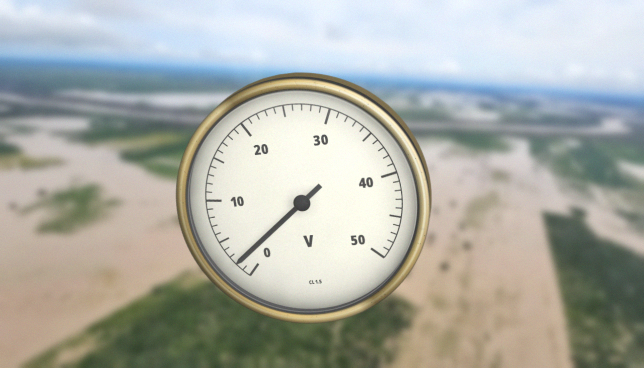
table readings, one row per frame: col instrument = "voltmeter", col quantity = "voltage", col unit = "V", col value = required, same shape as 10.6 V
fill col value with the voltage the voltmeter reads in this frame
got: 2 V
